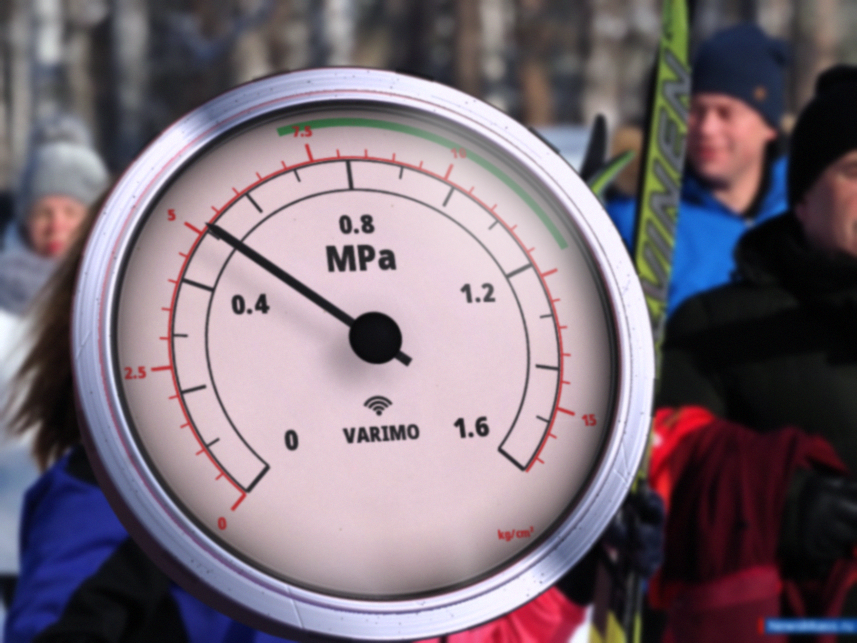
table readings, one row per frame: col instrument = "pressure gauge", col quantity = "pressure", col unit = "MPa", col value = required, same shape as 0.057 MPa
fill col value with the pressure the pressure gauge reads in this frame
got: 0.5 MPa
